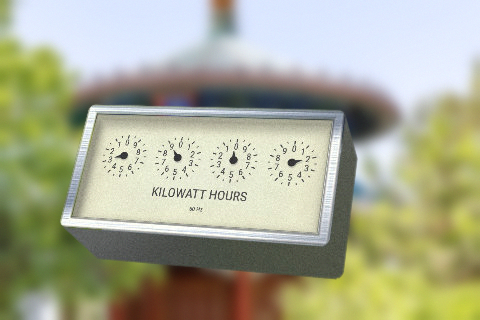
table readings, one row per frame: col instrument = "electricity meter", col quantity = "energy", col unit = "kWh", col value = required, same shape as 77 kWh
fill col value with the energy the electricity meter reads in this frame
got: 2902 kWh
